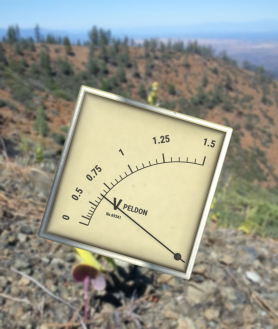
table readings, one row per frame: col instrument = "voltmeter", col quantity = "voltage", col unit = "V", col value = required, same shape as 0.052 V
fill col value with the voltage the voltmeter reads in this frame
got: 0.65 V
